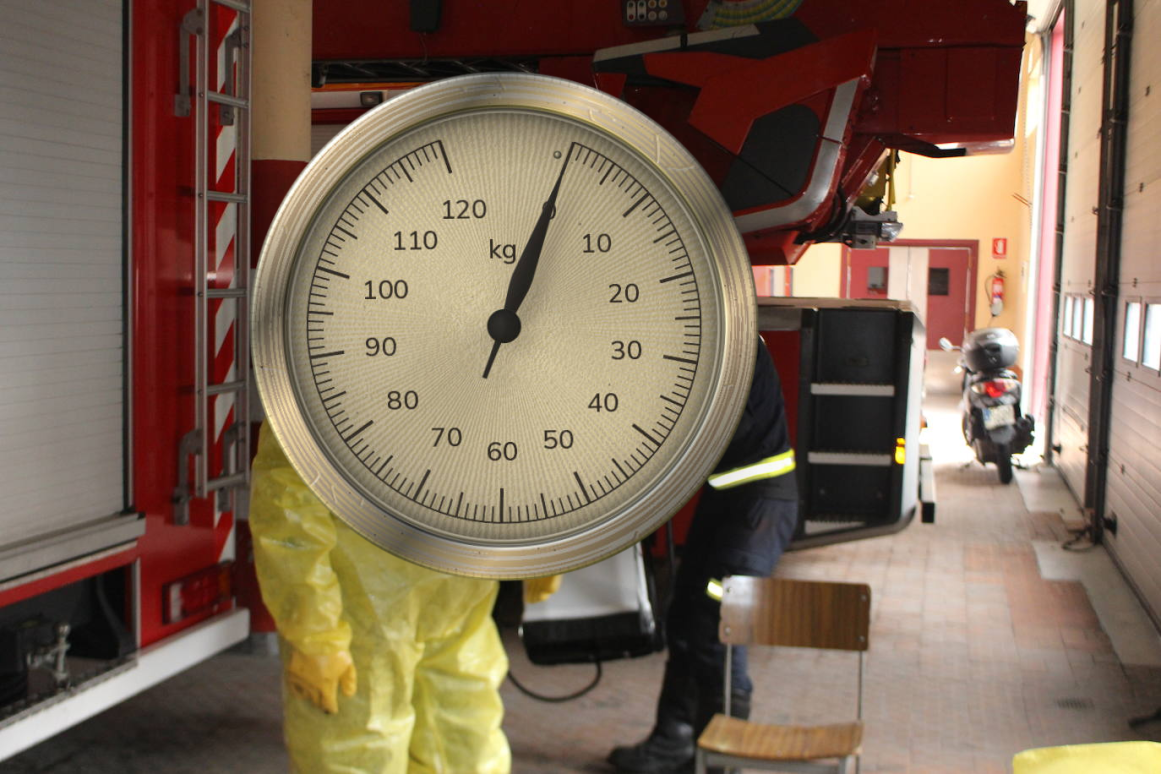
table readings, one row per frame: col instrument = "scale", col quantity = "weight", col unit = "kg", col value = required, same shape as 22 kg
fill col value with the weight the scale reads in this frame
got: 0 kg
